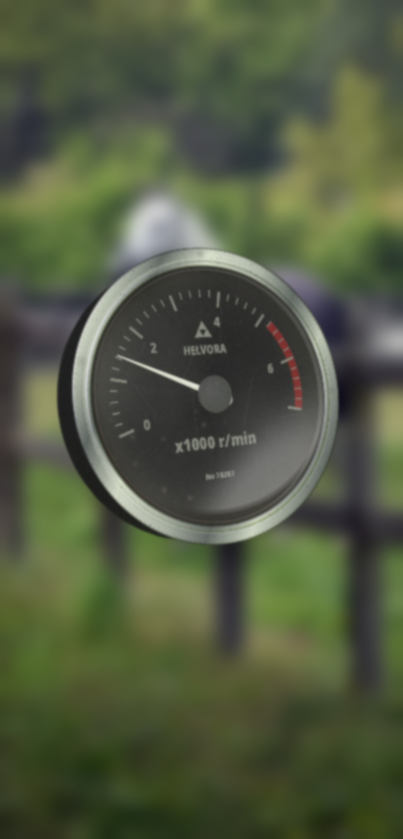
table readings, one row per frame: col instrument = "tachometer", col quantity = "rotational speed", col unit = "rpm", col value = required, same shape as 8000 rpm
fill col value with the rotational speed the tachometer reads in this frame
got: 1400 rpm
